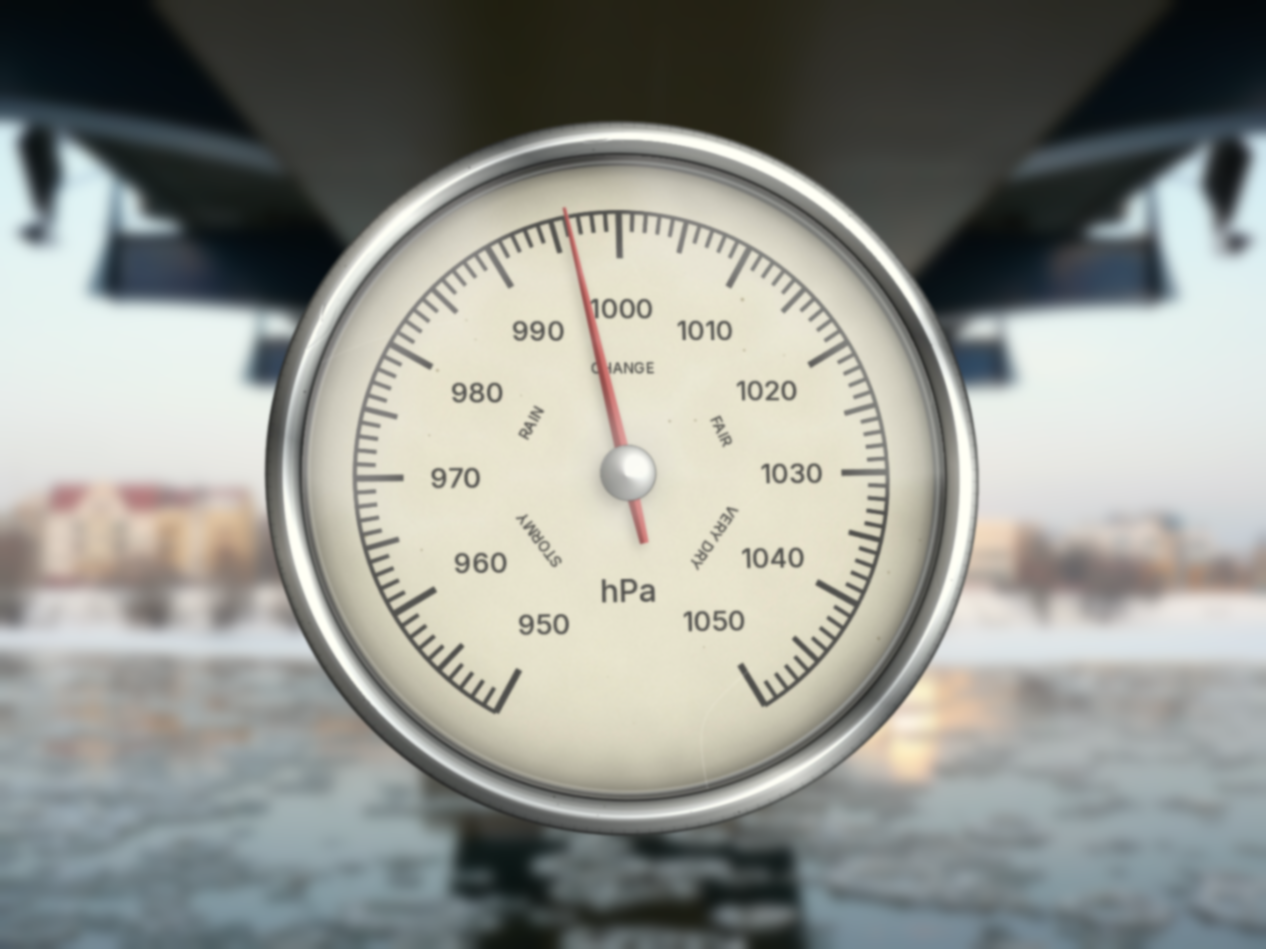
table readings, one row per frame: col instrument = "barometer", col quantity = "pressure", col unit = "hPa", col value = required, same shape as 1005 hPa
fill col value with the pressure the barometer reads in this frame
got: 996 hPa
